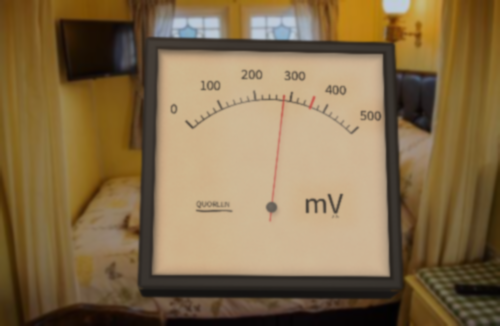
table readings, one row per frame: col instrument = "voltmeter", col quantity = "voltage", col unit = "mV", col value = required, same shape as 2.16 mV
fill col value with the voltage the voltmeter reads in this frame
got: 280 mV
